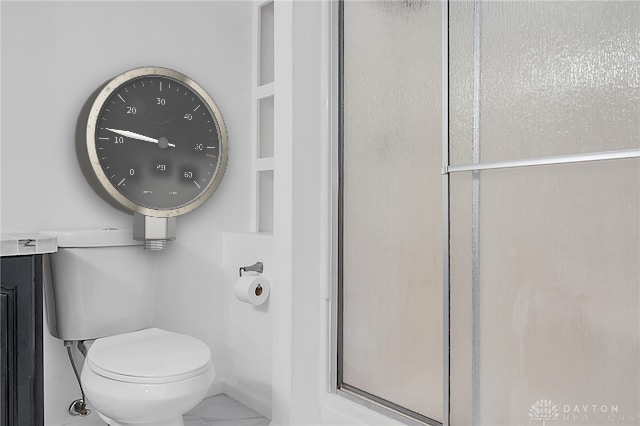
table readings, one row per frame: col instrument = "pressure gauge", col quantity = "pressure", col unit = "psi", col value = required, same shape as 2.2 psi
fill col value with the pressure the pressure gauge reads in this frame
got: 12 psi
